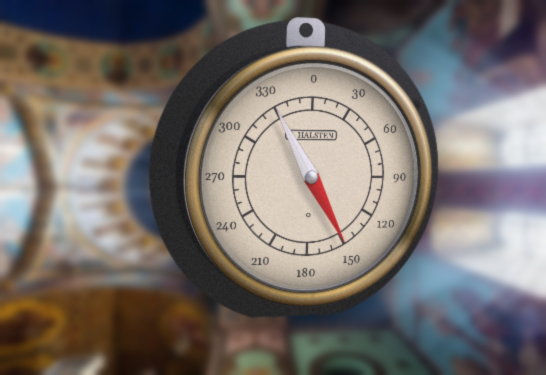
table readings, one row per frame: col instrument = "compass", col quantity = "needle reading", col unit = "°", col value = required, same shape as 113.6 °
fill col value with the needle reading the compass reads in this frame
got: 150 °
